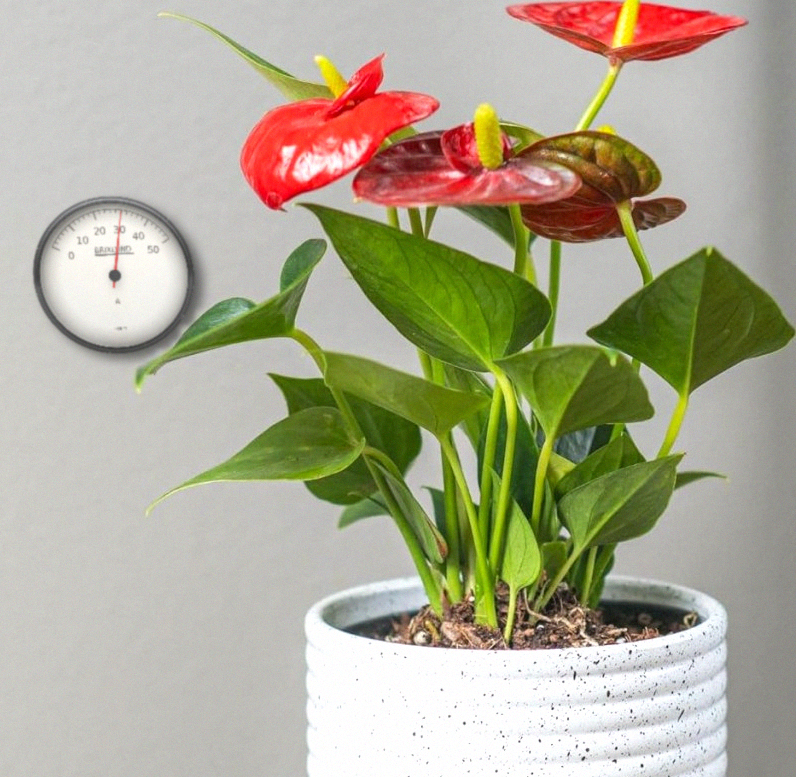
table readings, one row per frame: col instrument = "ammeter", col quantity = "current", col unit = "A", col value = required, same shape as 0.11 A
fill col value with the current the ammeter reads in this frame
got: 30 A
